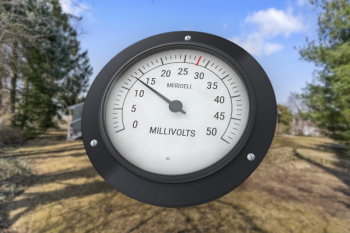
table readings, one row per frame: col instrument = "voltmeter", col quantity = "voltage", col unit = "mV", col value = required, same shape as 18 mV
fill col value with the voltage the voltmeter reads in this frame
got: 13 mV
